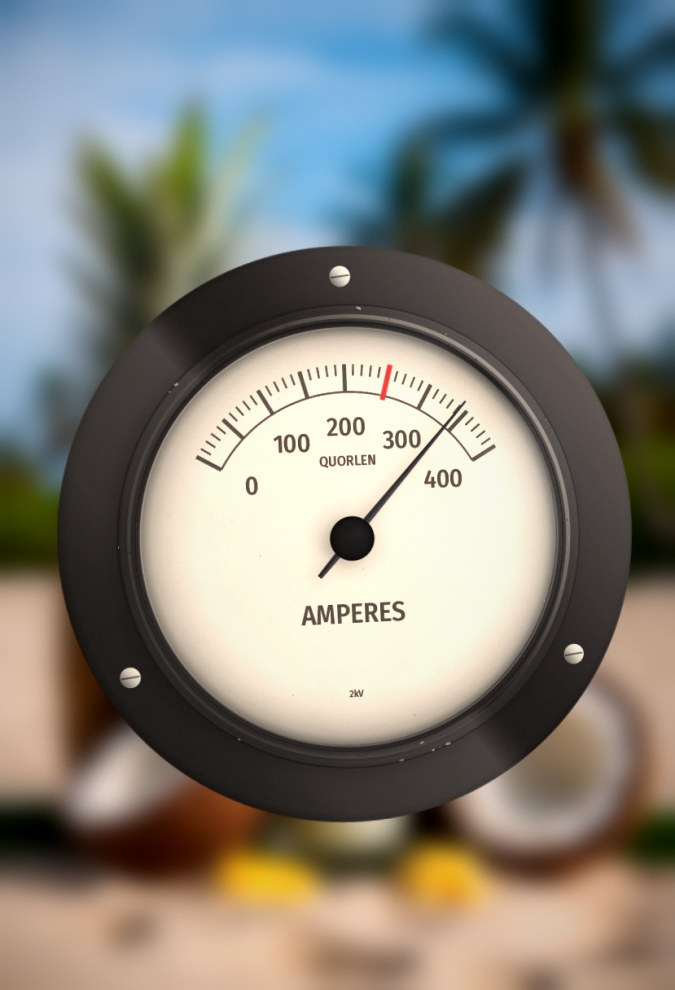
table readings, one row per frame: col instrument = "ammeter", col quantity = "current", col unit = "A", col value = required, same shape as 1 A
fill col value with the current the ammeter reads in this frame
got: 340 A
